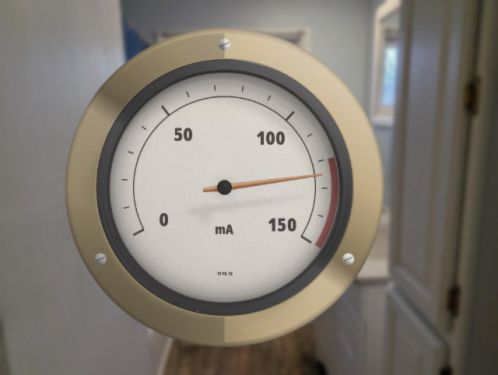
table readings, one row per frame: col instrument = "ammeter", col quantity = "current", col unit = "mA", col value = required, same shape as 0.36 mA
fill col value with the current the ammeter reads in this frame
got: 125 mA
